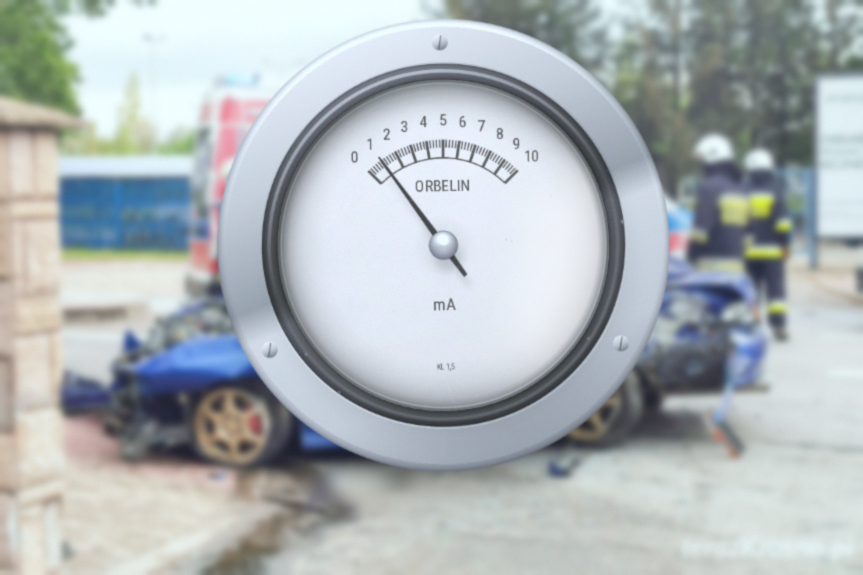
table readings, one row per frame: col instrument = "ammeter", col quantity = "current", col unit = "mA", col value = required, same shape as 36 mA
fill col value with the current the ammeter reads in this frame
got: 1 mA
